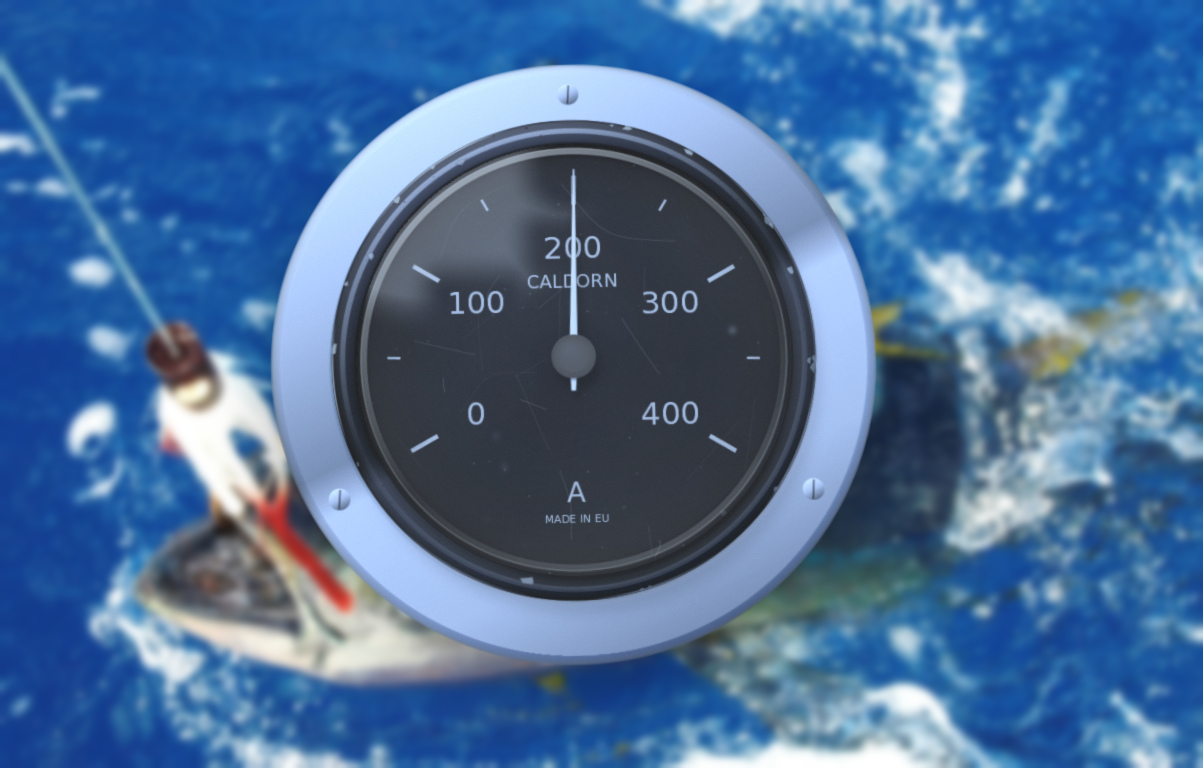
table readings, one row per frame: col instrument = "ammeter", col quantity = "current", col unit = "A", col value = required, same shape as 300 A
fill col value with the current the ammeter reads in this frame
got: 200 A
